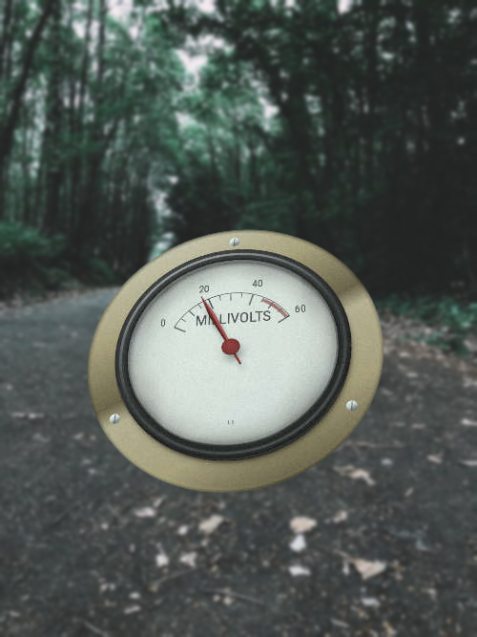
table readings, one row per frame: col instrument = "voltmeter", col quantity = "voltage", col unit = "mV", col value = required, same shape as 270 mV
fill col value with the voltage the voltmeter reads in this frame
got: 17.5 mV
